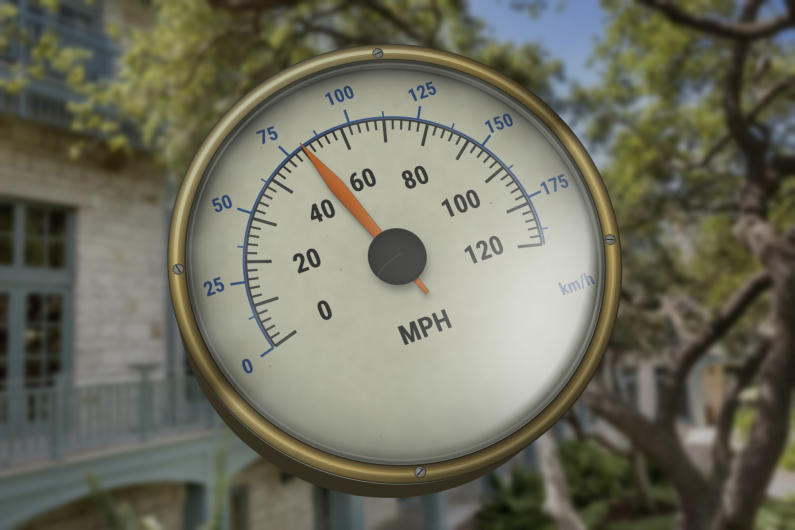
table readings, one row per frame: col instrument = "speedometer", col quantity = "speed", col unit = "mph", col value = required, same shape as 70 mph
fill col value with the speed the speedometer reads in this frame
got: 50 mph
